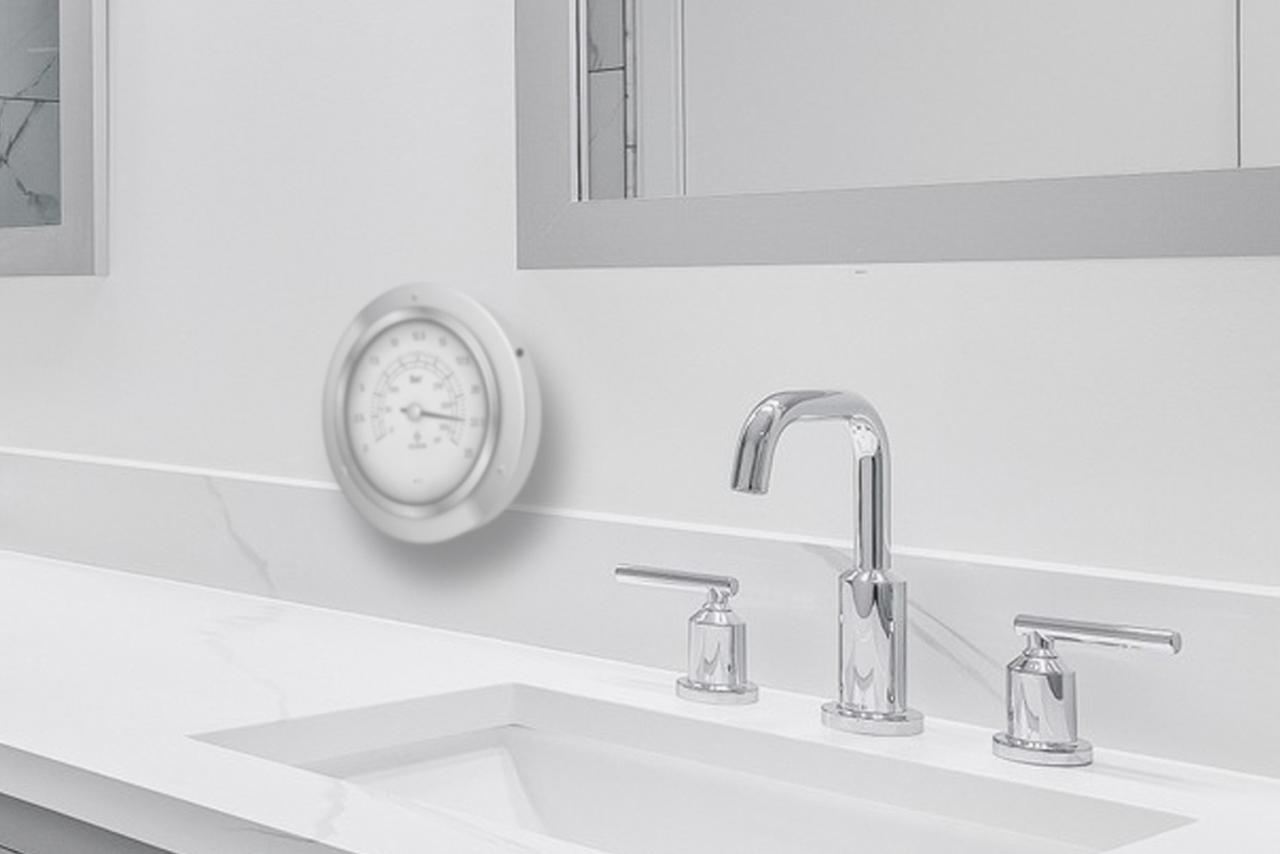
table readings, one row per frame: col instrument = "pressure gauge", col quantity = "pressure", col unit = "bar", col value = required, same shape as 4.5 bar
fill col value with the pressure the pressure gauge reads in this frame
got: 22.5 bar
